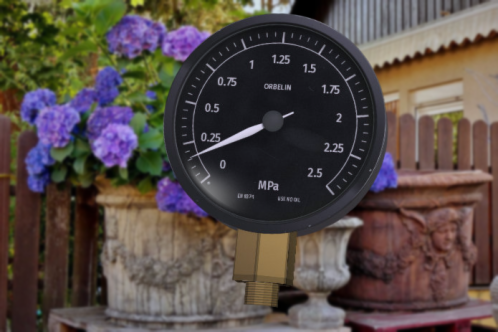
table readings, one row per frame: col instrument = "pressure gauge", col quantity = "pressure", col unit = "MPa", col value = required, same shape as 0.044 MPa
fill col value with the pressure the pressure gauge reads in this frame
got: 0.15 MPa
